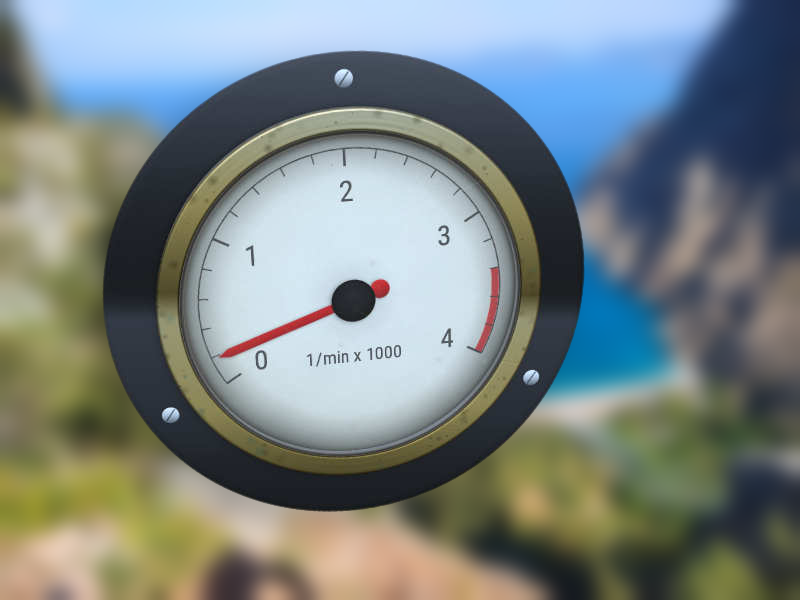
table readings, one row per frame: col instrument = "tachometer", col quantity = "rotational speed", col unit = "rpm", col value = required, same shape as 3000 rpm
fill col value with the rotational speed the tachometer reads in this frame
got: 200 rpm
